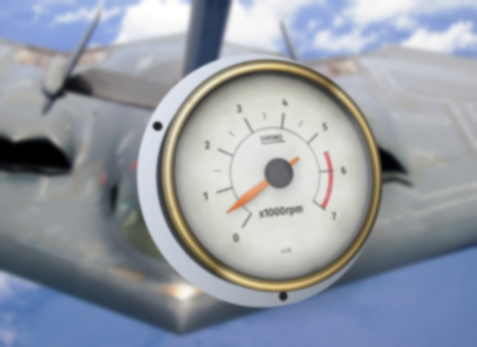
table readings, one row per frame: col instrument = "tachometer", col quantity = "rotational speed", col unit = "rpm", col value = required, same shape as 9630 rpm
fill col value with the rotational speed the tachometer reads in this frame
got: 500 rpm
